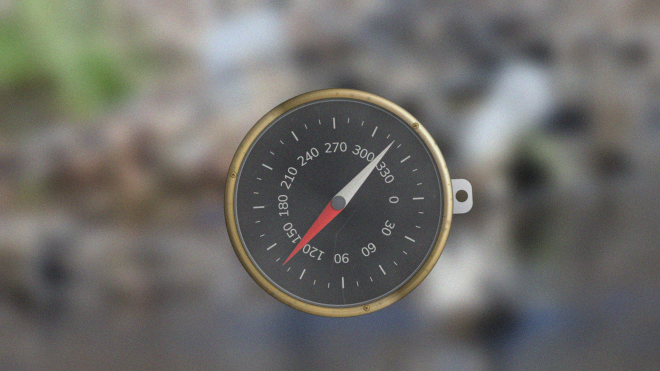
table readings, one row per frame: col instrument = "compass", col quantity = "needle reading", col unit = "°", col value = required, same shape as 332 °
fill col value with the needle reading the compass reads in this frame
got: 135 °
